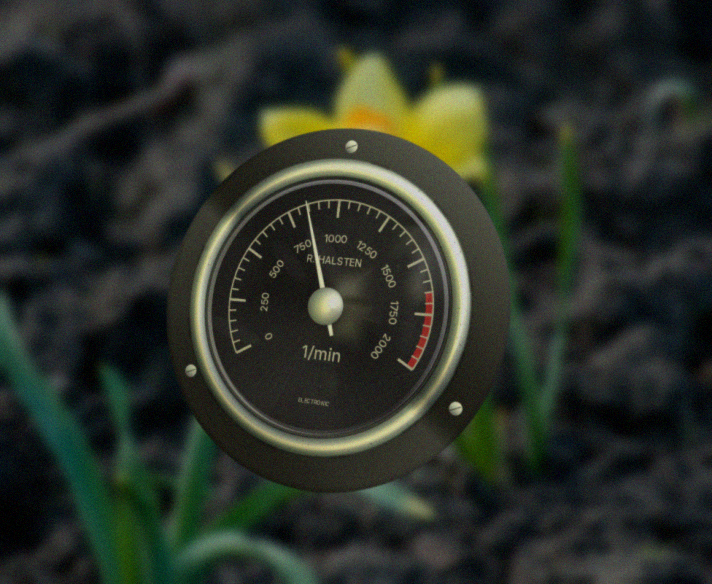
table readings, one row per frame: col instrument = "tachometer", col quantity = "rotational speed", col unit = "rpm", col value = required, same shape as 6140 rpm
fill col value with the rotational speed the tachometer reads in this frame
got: 850 rpm
